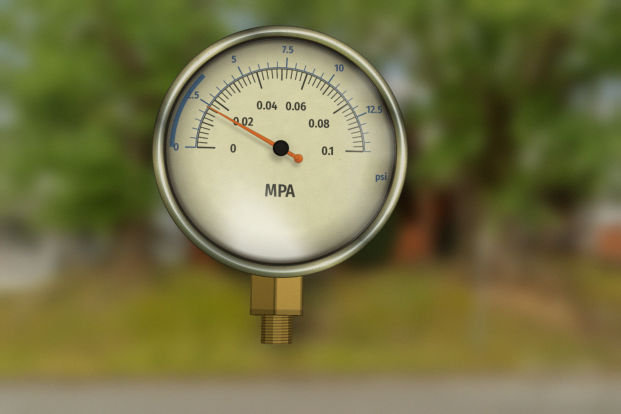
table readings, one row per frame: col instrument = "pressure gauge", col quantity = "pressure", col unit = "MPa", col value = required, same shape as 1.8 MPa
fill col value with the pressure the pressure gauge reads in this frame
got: 0.016 MPa
